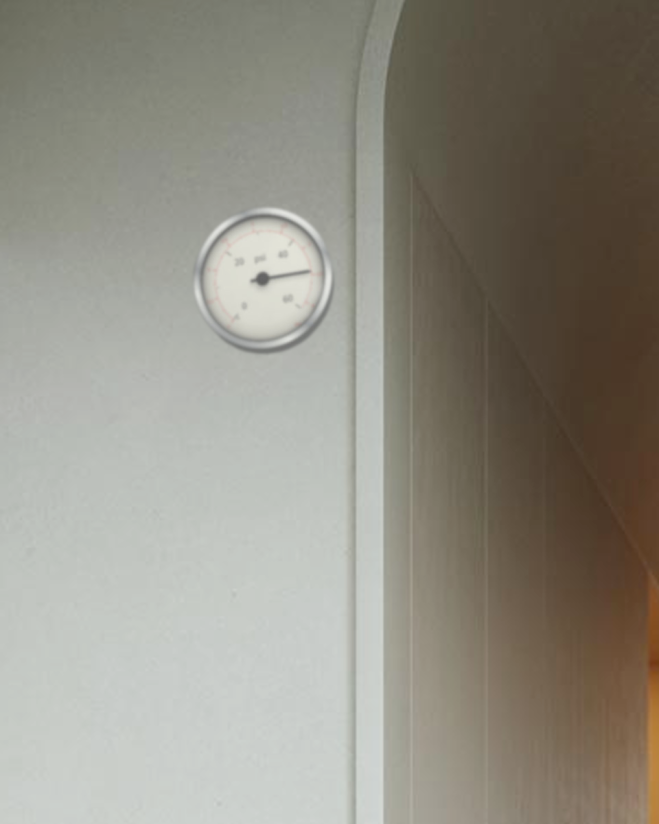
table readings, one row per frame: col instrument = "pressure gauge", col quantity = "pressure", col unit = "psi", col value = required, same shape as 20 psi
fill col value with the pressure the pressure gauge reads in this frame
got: 50 psi
